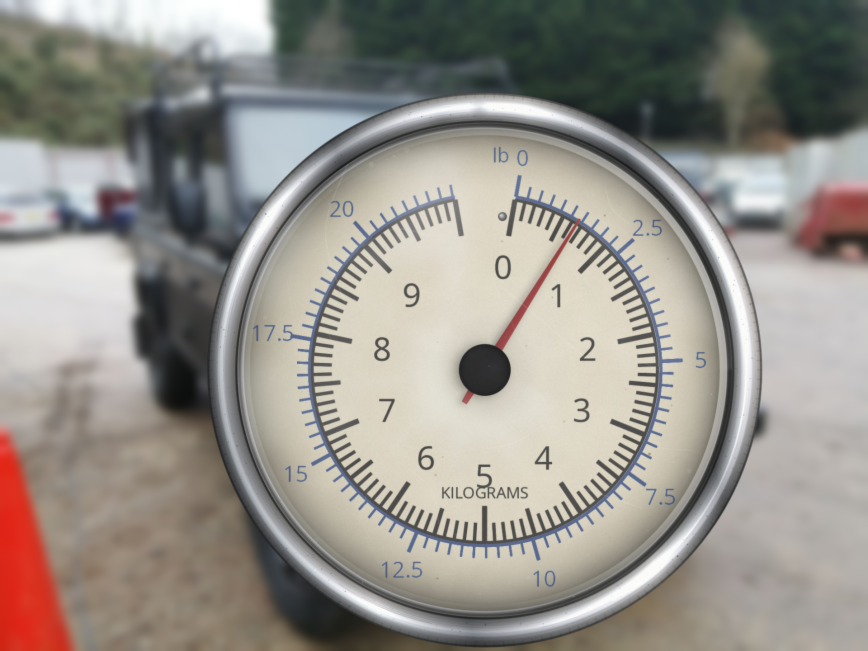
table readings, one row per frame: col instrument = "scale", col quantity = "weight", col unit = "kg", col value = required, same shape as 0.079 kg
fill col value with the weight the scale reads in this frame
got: 0.65 kg
